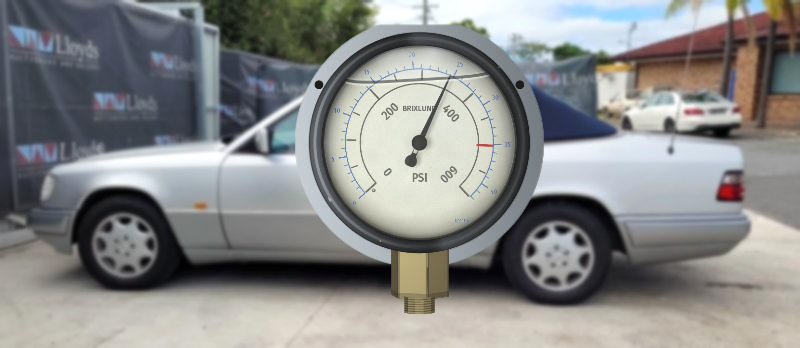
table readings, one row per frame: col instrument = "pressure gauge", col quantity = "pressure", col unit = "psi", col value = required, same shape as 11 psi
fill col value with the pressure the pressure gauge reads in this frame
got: 350 psi
